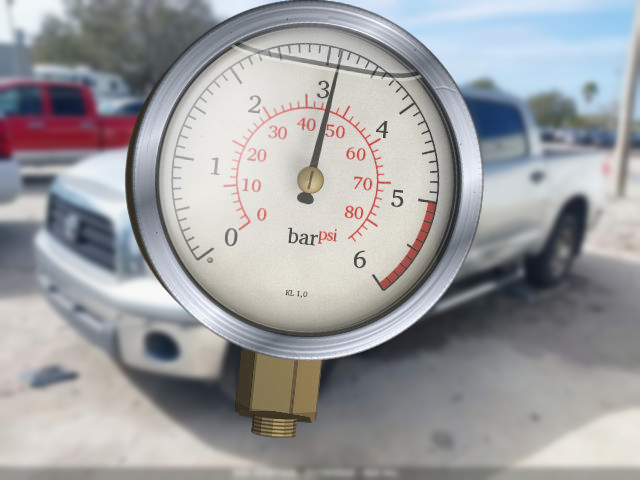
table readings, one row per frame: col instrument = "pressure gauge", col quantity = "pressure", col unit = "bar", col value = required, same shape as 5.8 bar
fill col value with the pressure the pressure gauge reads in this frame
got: 3.1 bar
